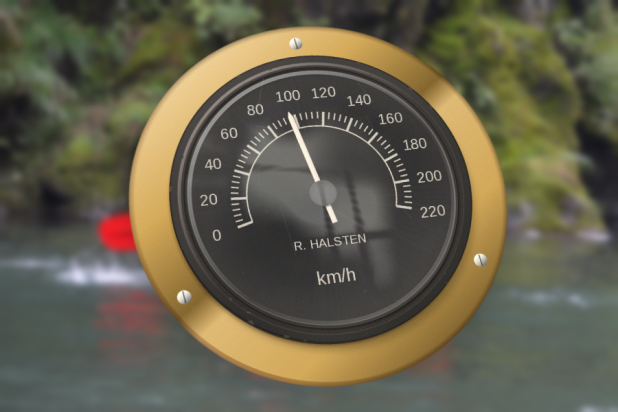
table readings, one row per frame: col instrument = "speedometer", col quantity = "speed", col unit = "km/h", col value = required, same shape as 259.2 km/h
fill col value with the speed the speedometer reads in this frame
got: 96 km/h
